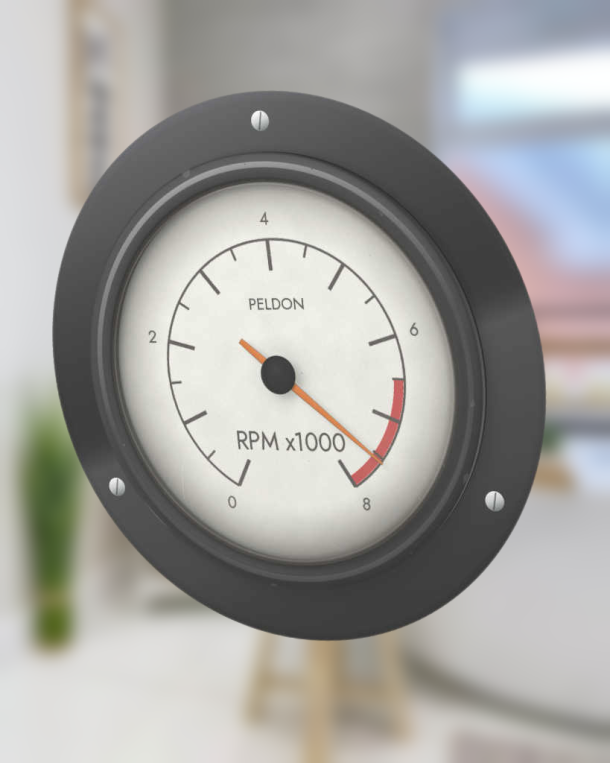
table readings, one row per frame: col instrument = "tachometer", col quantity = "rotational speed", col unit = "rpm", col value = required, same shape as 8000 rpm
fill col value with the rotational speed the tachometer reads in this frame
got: 7500 rpm
